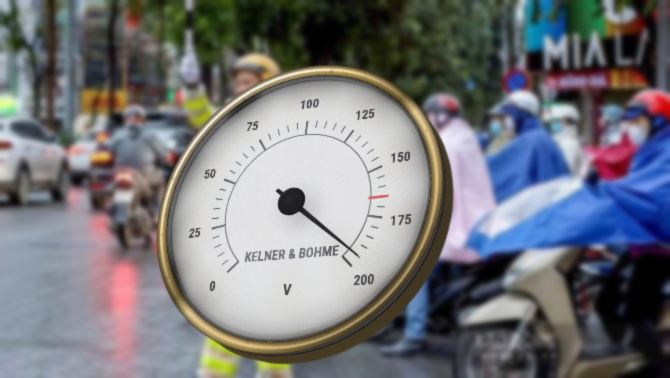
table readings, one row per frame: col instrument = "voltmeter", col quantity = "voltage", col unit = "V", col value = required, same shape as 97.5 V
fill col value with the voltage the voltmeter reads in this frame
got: 195 V
